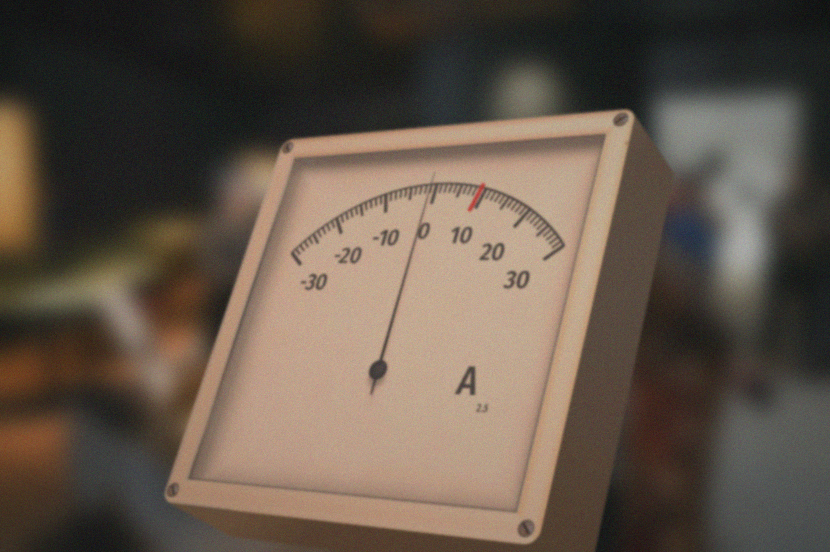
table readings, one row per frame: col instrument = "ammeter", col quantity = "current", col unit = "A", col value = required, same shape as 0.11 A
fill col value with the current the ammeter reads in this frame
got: 0 A
